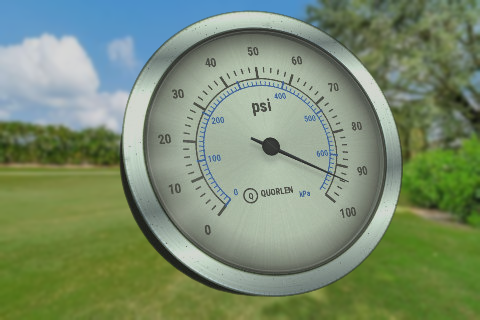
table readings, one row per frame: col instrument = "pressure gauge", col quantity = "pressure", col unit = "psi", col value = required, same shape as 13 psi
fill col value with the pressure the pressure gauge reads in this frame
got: 94 psi
